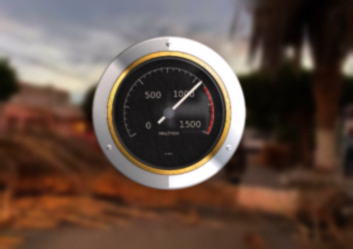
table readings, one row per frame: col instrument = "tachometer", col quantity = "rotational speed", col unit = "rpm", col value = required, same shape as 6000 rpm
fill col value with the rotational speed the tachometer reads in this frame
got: 1050 rpm
